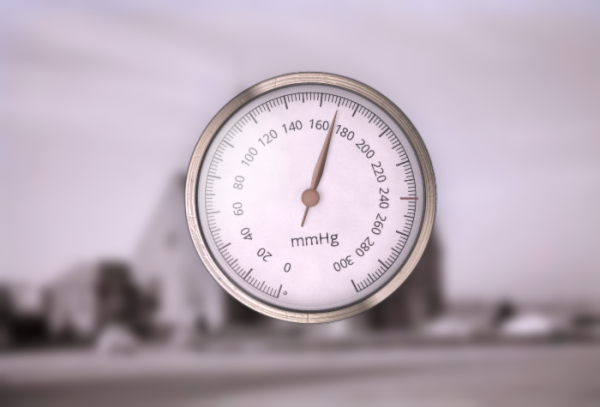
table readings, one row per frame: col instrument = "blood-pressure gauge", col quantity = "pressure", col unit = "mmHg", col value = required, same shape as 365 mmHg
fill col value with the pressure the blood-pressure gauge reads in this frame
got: 170 mmHg
